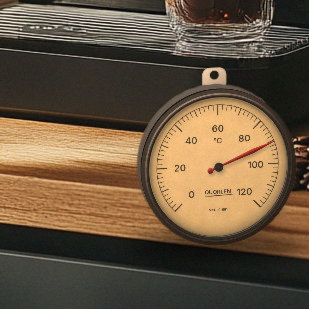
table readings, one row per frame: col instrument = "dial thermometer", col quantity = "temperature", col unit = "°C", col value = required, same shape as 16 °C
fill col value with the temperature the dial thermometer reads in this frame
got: 90 °C
